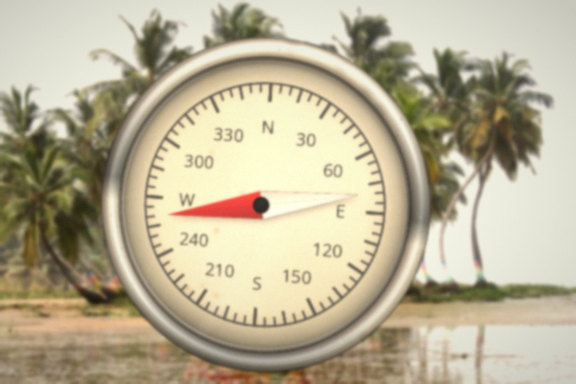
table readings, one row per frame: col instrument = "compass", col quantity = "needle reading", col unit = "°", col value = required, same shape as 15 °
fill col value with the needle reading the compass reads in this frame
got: 260 °
